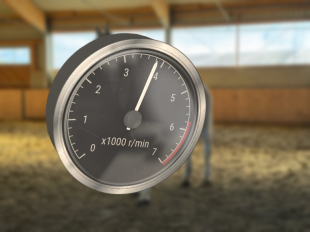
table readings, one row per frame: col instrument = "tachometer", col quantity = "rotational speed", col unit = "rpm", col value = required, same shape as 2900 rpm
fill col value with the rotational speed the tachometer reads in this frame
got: 3800 rpm
